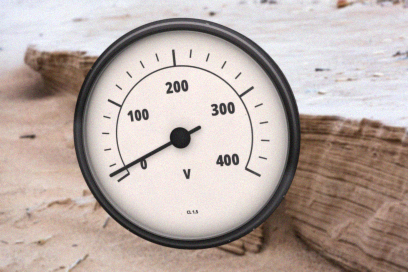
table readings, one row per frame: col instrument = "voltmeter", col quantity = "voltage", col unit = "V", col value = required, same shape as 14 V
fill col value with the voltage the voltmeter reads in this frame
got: 10 V
